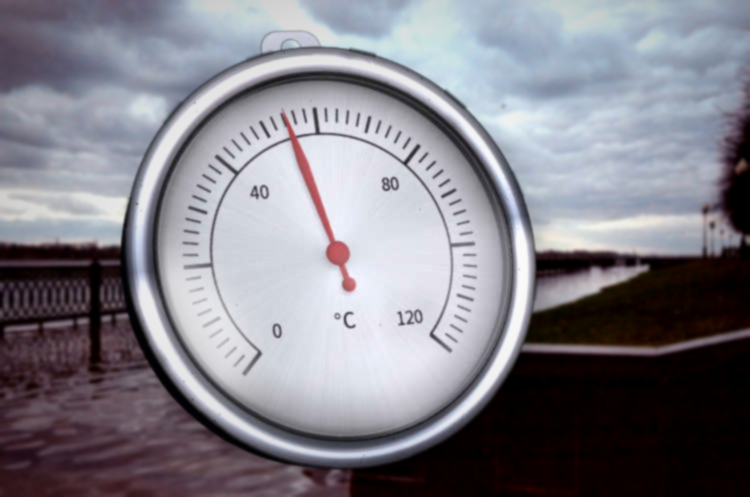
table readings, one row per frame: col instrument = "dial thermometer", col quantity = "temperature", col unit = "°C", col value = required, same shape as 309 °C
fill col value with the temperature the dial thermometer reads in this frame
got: 54 °C
